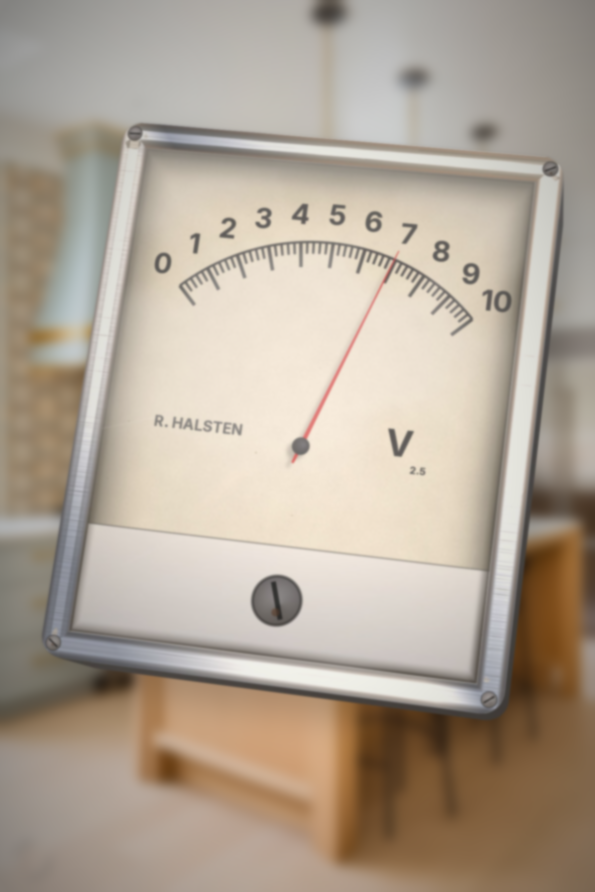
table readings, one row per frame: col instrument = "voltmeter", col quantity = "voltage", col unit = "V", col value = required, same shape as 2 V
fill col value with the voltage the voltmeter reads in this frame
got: 7 V
